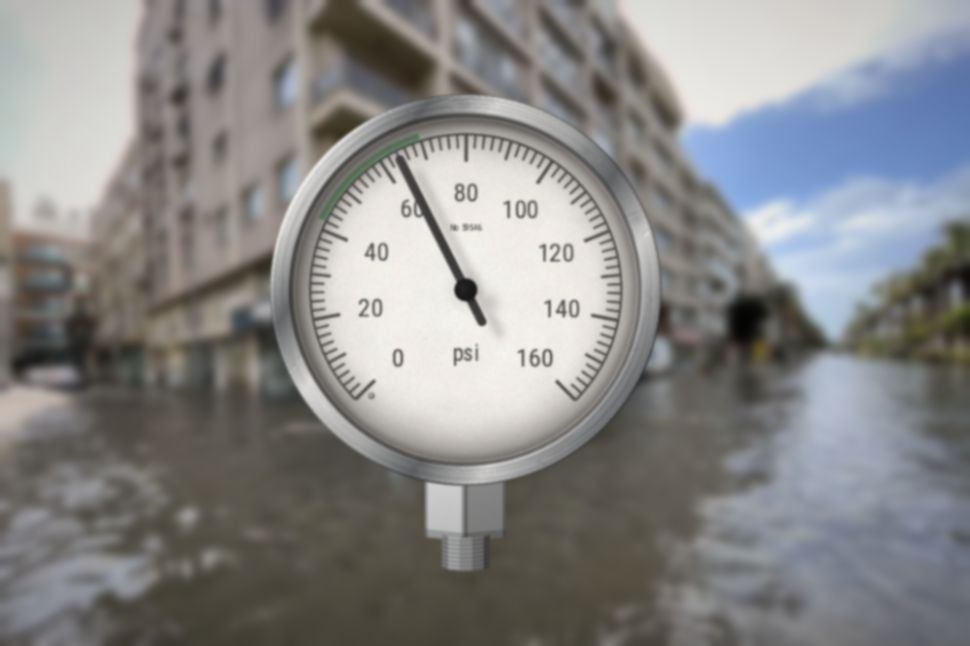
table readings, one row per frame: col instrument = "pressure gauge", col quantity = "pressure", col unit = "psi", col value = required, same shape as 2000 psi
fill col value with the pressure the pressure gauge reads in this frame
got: 64 psi
